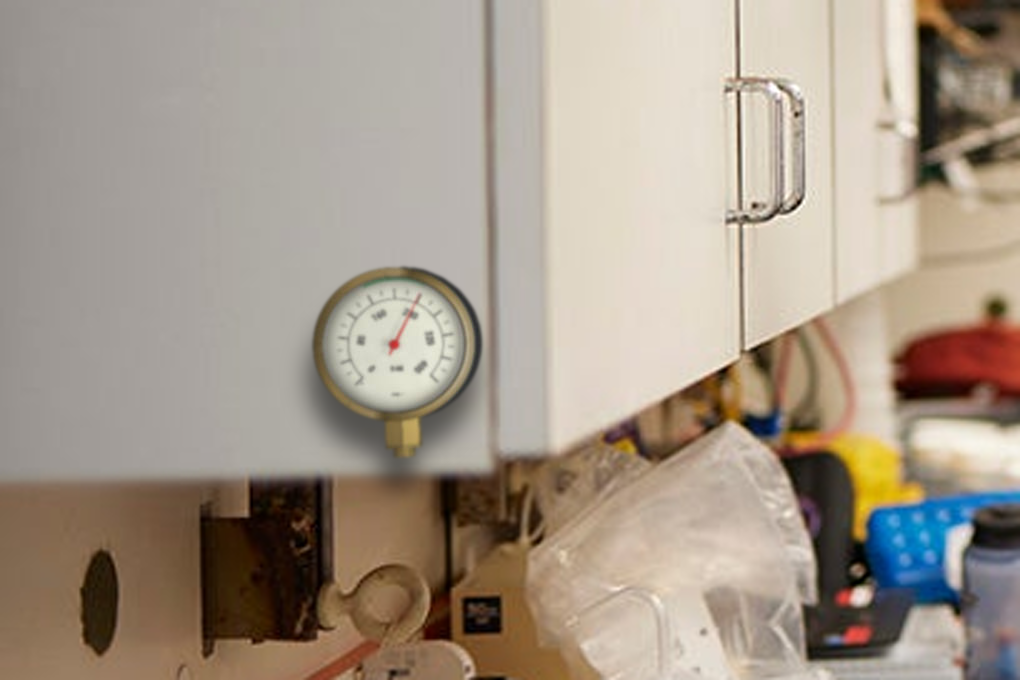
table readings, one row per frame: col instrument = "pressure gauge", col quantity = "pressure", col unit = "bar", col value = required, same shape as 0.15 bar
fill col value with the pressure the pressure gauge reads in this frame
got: 240 bar
